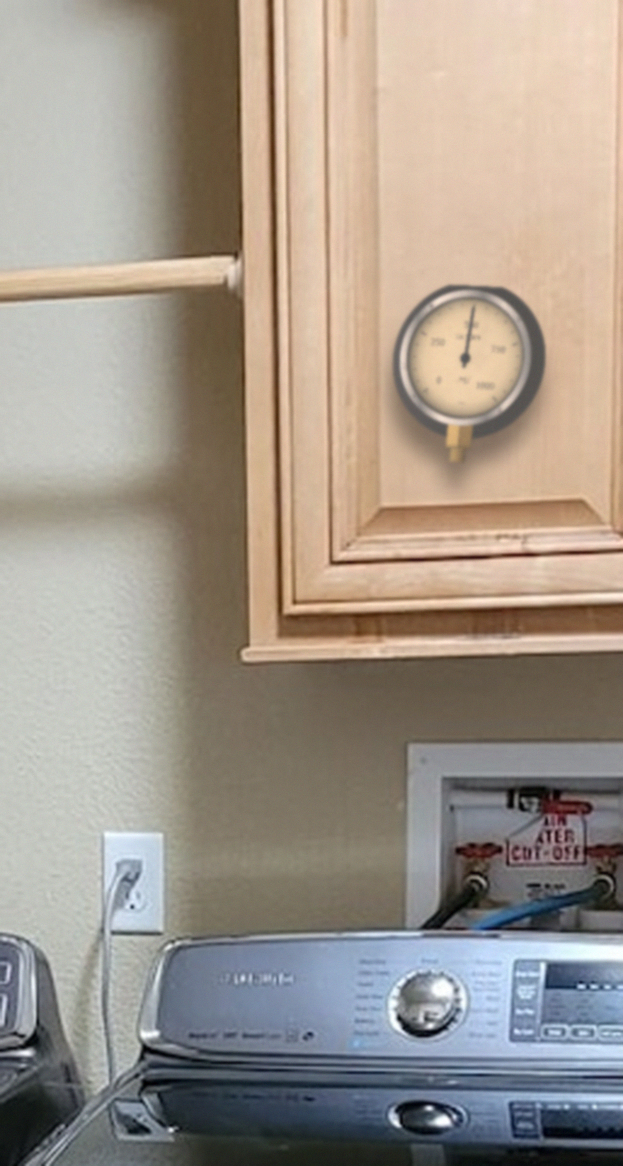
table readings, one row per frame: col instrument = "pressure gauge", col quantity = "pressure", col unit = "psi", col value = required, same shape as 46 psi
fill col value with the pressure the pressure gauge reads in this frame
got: 500 psi
